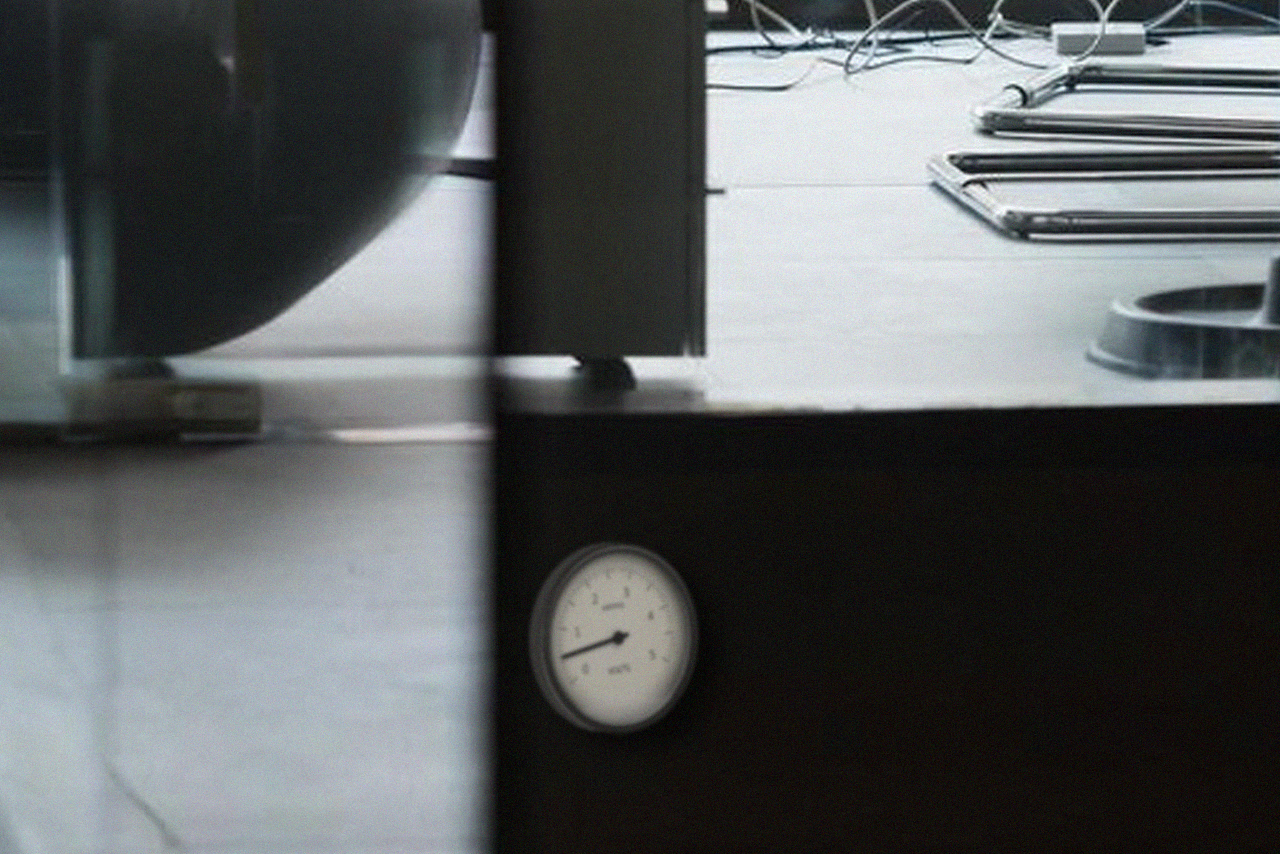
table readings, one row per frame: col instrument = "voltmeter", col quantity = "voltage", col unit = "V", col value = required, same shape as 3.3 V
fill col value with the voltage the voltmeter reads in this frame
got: 0.5 V
